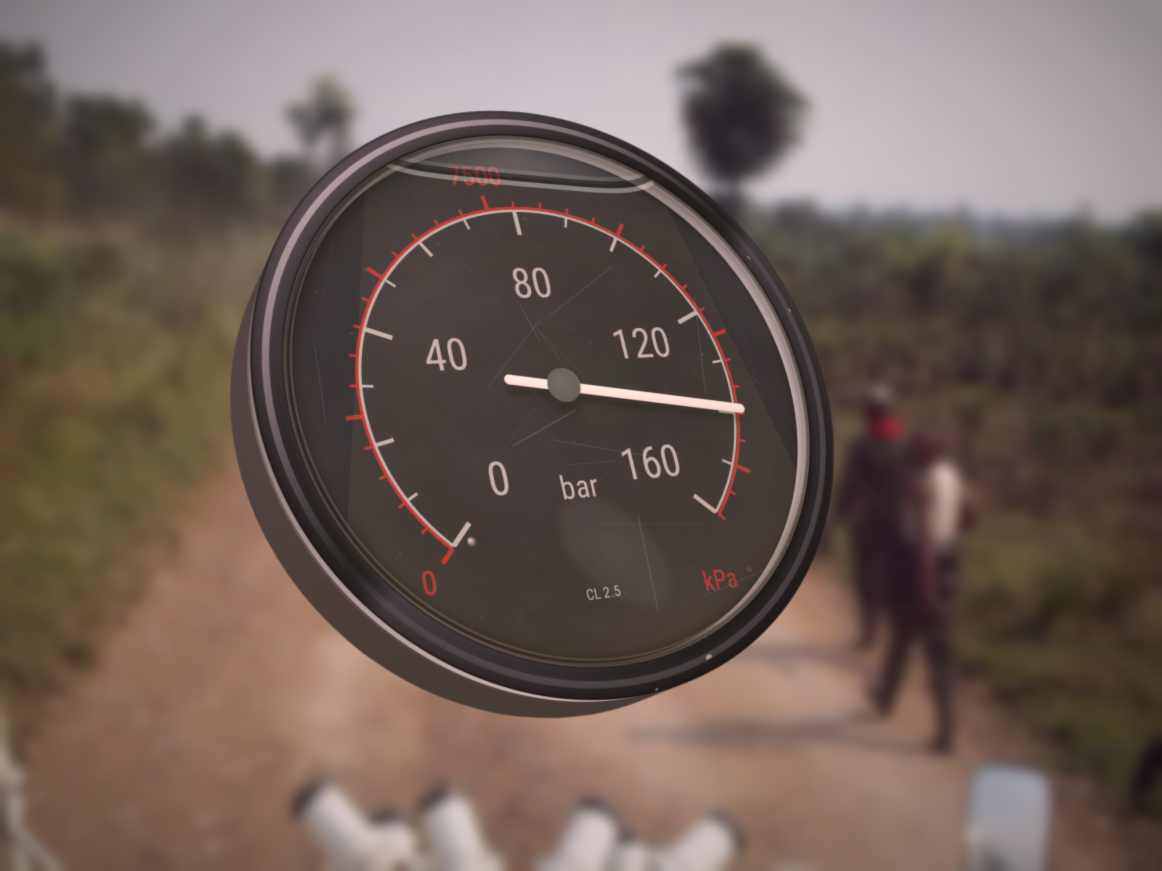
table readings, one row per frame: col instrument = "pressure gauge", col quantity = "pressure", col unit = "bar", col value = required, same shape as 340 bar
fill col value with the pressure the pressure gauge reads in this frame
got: 140 bar
